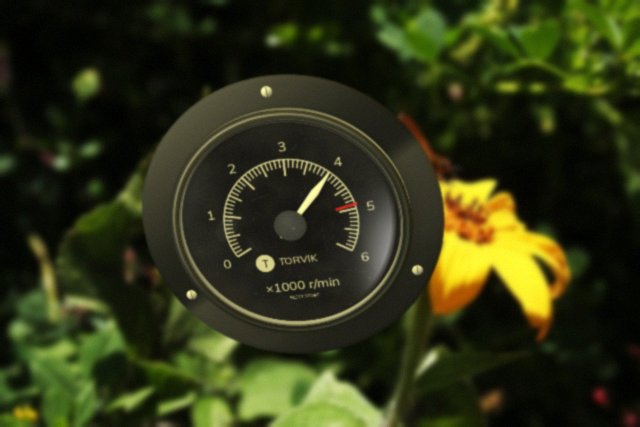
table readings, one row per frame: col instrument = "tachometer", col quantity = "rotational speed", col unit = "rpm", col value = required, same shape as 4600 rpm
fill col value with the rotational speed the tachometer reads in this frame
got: 4000 rpm
